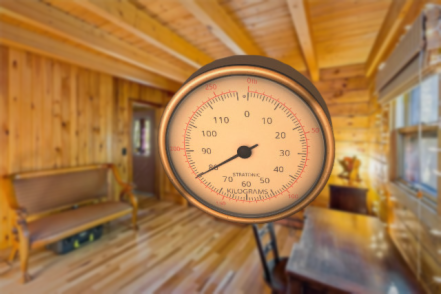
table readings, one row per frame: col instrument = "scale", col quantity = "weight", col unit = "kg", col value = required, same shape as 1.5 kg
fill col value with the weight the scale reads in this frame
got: 80 kg
